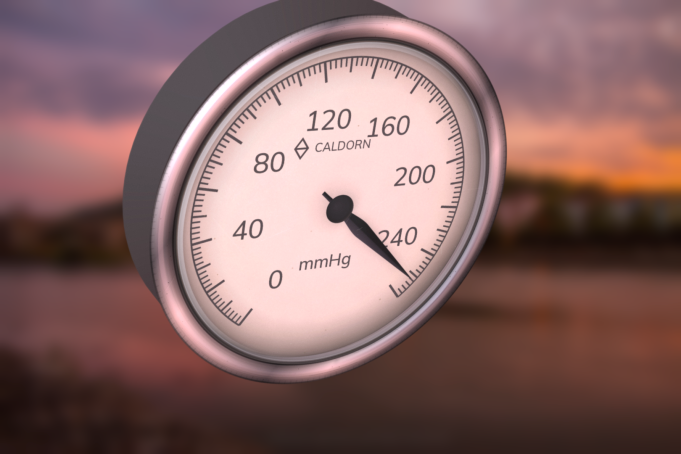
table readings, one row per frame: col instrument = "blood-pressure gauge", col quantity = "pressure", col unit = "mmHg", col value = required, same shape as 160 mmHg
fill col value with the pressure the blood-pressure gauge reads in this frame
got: 252 mmHg
